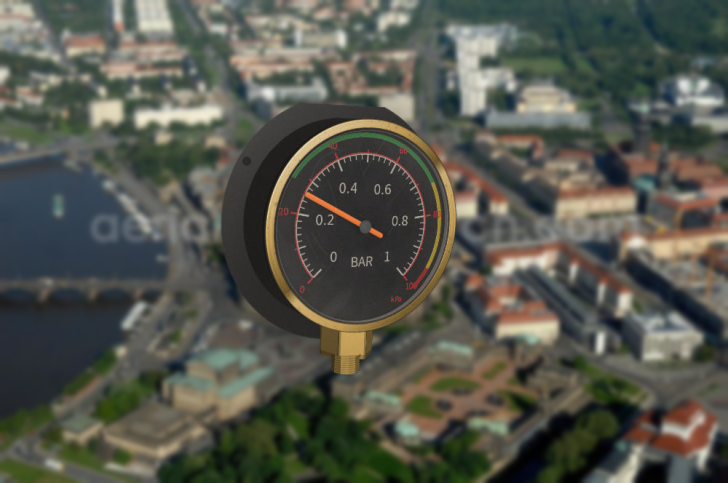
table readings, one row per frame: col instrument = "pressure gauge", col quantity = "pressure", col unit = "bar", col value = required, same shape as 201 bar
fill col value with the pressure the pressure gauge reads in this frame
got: 0.26 bar
